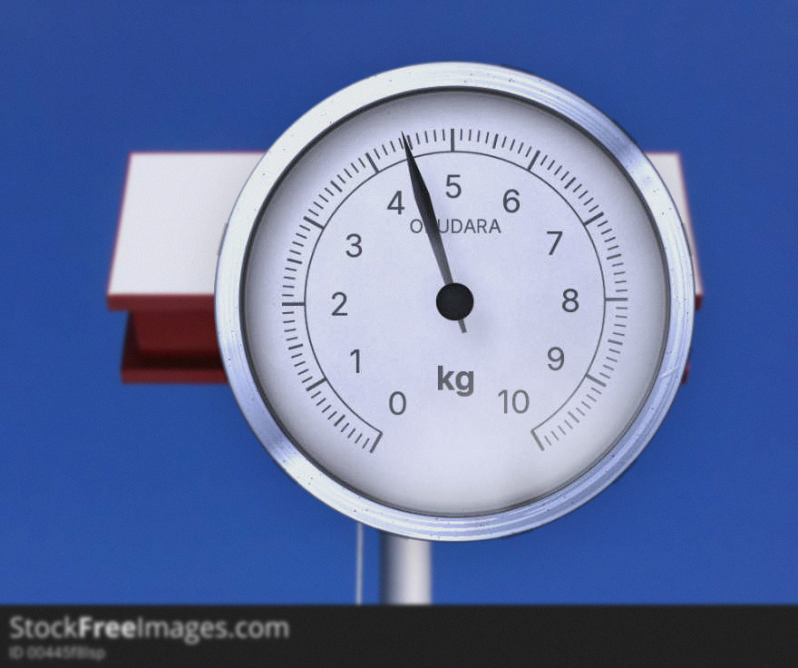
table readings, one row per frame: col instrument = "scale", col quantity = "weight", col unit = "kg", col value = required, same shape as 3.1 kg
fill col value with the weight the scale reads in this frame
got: 4.45 kg
